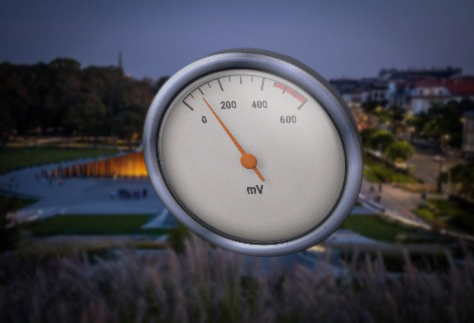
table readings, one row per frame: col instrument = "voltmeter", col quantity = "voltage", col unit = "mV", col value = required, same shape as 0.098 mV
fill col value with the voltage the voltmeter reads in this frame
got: 100 mV
